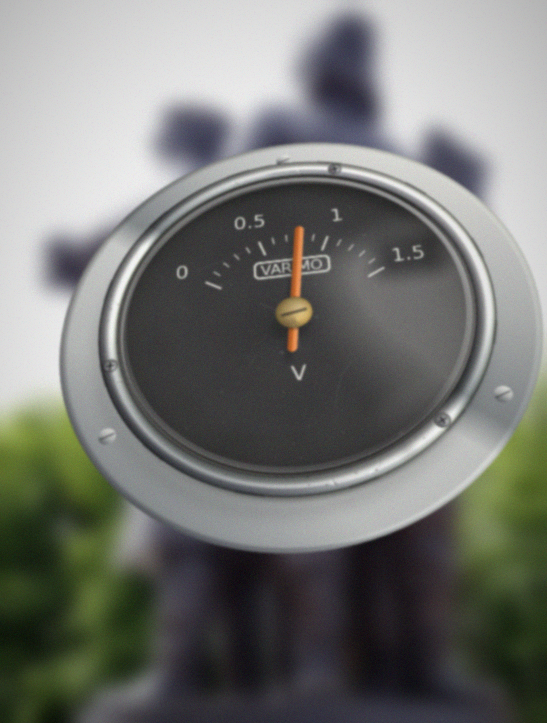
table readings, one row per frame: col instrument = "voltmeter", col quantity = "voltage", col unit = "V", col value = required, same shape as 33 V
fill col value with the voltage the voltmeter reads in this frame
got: 0.8 V
